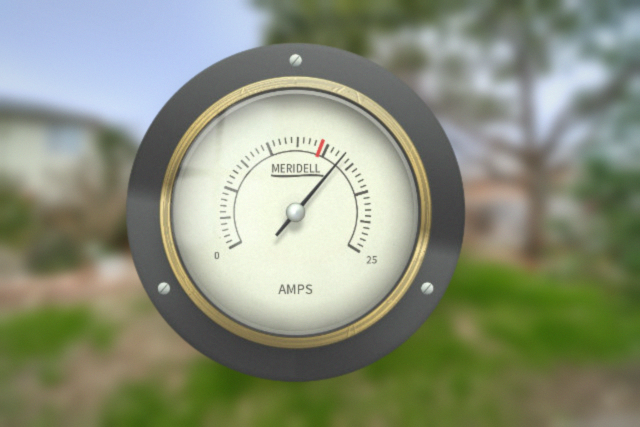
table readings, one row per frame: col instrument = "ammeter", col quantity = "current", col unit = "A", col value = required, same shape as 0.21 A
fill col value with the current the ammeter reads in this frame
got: 16.5 A
